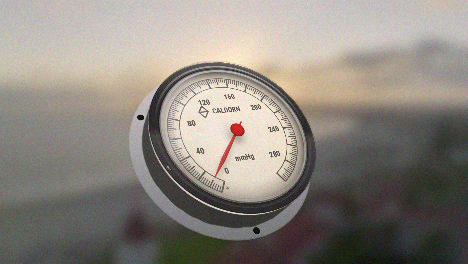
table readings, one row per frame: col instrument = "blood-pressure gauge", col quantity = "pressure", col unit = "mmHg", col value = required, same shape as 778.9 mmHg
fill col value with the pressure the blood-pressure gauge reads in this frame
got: 10 mmHg
